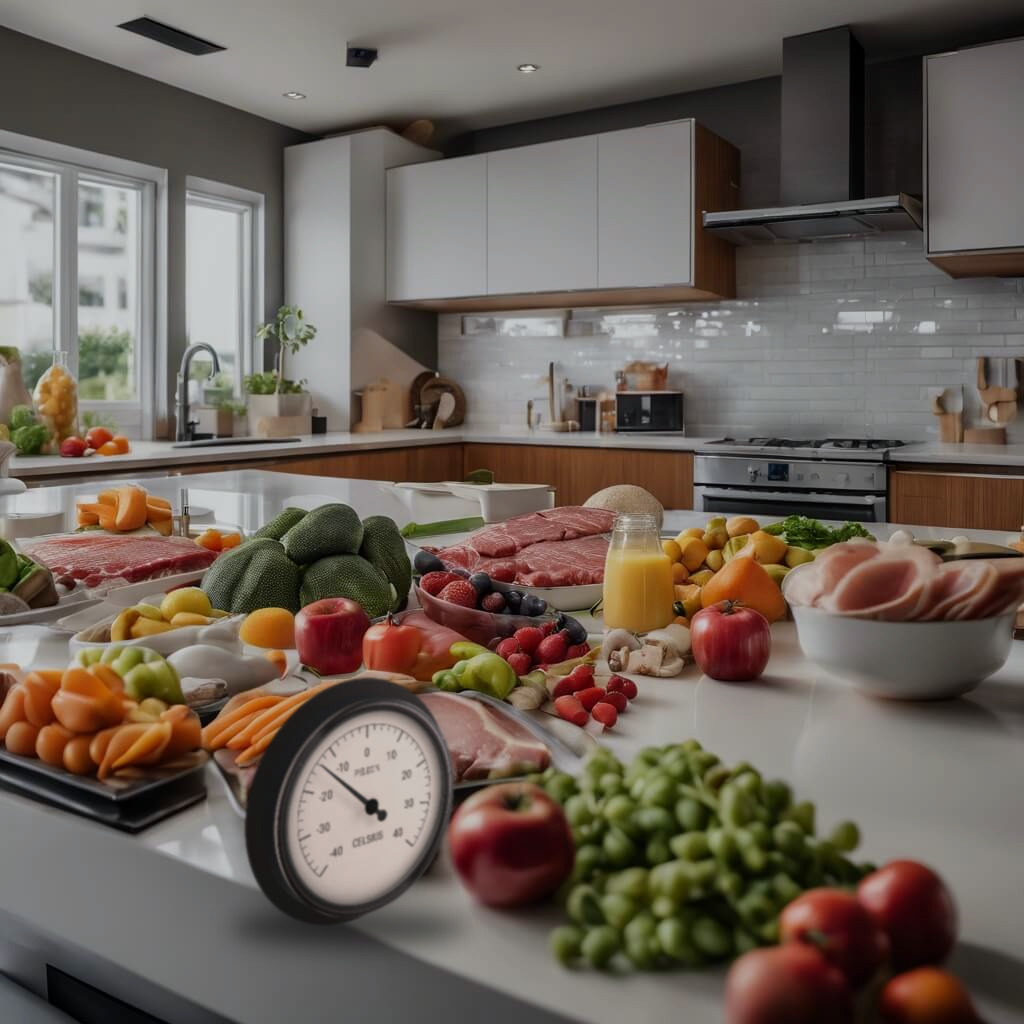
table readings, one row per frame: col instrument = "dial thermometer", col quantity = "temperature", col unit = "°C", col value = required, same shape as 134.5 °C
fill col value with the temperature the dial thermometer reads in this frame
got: -14 °C
